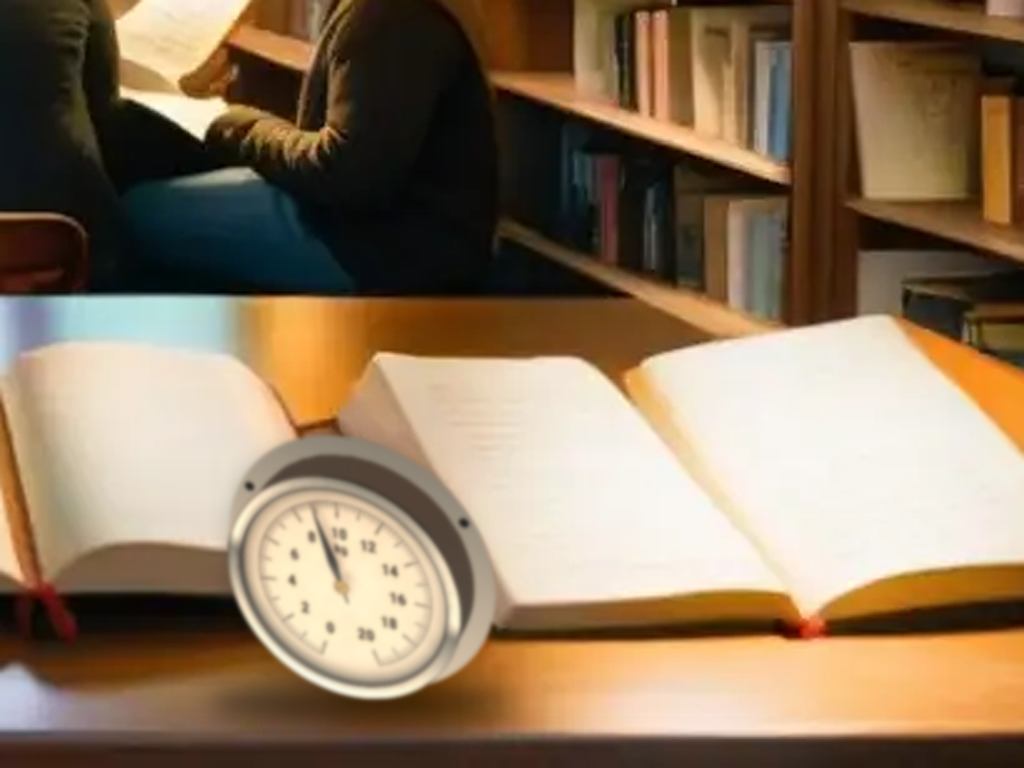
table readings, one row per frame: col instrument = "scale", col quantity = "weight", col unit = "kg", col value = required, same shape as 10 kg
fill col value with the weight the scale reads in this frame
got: 9 kg
